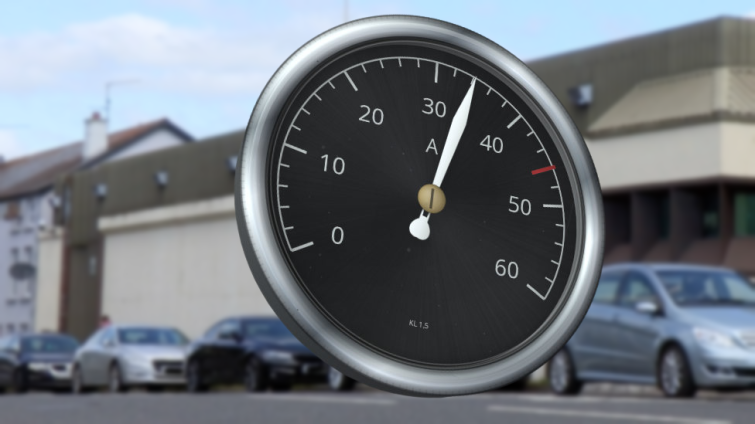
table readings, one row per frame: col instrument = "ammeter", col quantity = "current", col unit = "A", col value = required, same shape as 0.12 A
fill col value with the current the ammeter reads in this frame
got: 34 A
